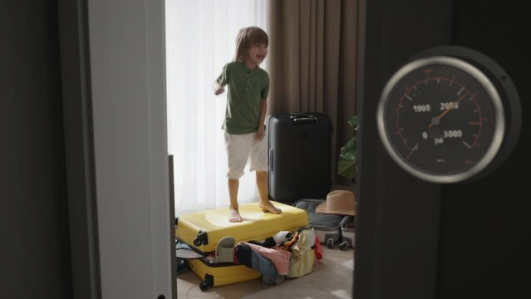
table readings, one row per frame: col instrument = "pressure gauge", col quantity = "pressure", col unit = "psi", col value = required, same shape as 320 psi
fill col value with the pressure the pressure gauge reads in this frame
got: 2100 psi
